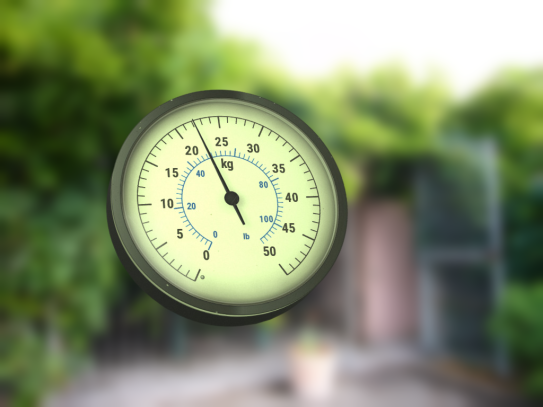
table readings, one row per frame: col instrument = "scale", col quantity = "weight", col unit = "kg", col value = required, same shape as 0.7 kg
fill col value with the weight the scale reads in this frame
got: 22 kg
